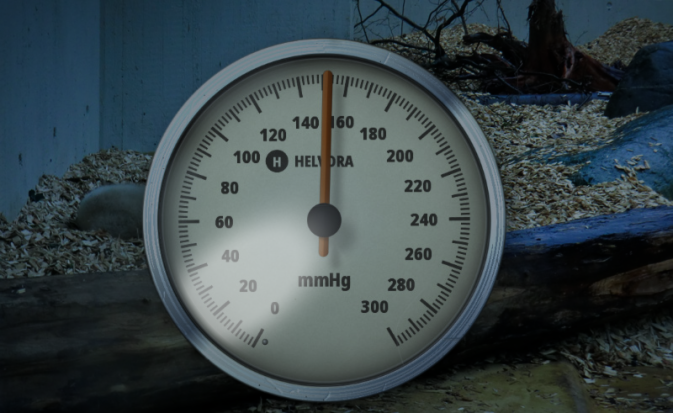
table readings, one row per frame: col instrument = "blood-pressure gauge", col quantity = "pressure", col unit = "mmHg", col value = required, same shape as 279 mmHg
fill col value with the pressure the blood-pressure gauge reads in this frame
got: 152 mmHg
